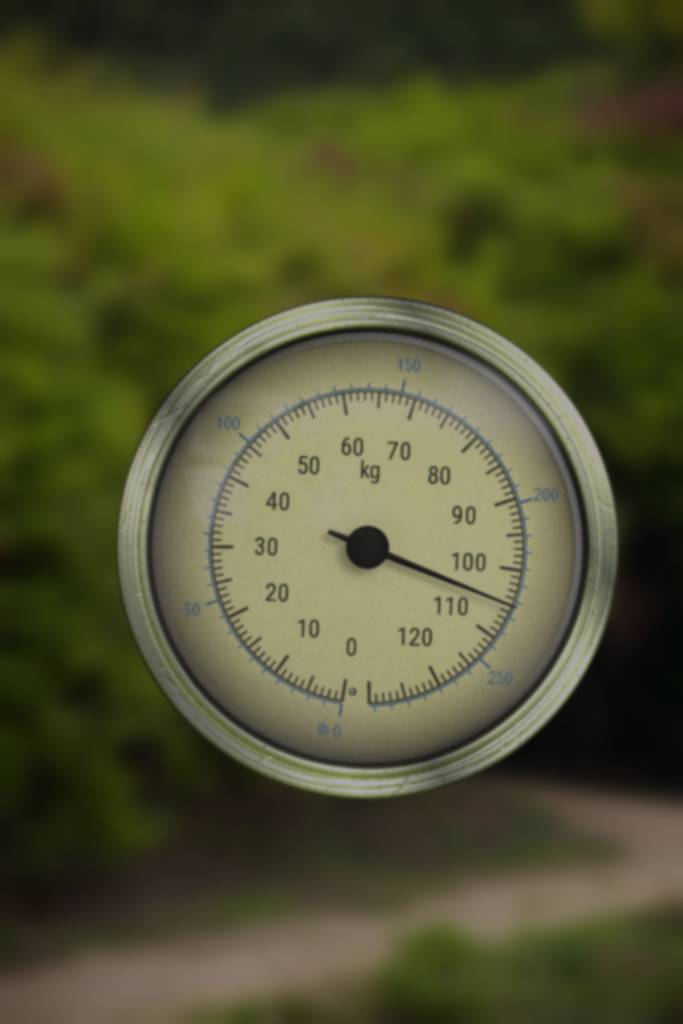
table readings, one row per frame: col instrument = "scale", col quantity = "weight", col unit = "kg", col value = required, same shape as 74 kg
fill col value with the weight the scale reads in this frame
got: 105 kg
